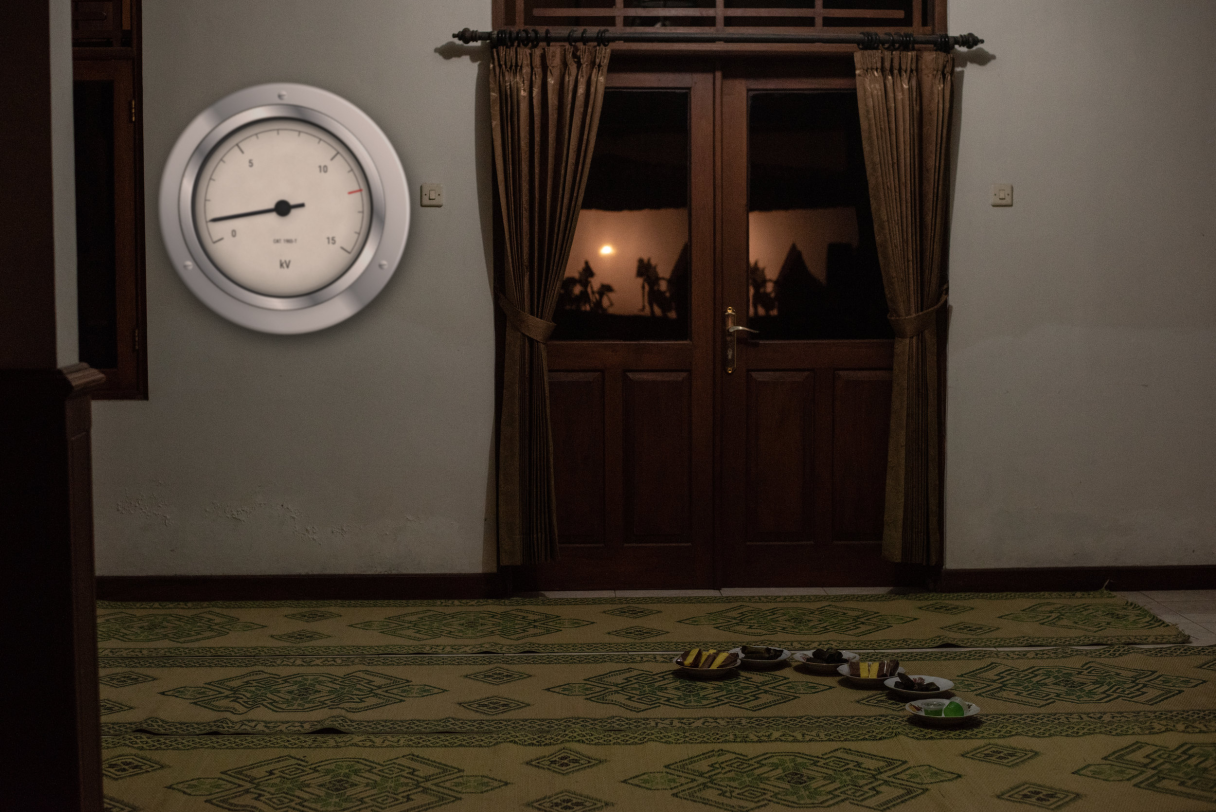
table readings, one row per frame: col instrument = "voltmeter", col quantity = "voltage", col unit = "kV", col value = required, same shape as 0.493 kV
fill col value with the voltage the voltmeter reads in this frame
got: 1 kV
